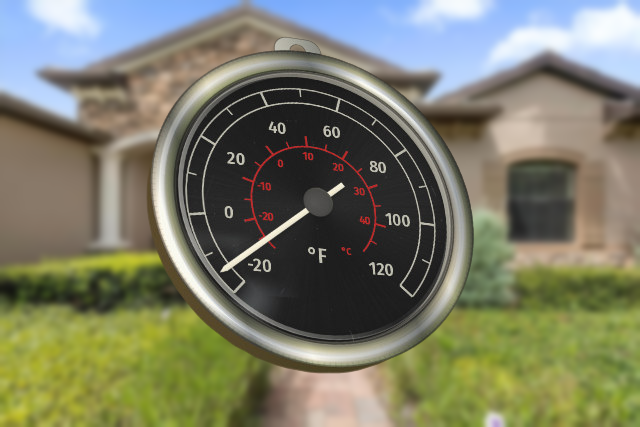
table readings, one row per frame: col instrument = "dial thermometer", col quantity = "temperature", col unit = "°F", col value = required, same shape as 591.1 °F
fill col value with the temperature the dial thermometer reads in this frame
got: -15 °F
